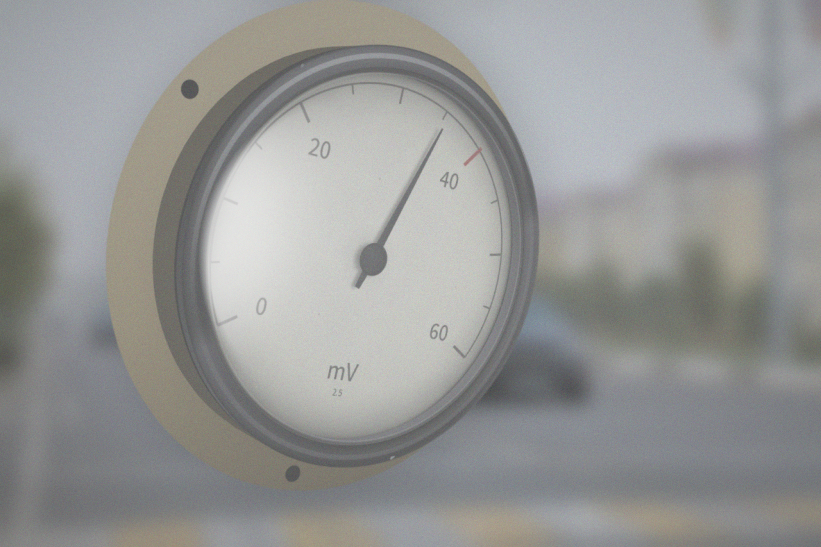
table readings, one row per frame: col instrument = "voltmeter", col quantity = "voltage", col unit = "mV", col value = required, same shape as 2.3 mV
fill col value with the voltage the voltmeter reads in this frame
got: 35 mV
